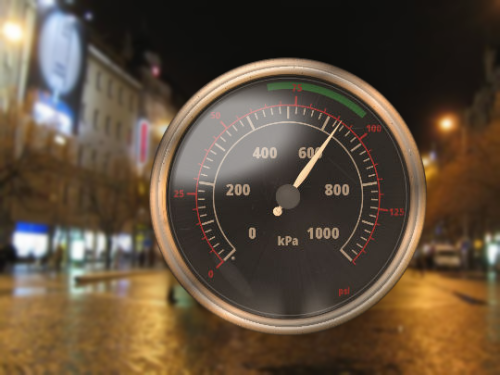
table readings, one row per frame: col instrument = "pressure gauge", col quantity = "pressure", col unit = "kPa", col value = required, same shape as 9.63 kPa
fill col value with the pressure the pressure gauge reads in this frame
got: 630 kPa
